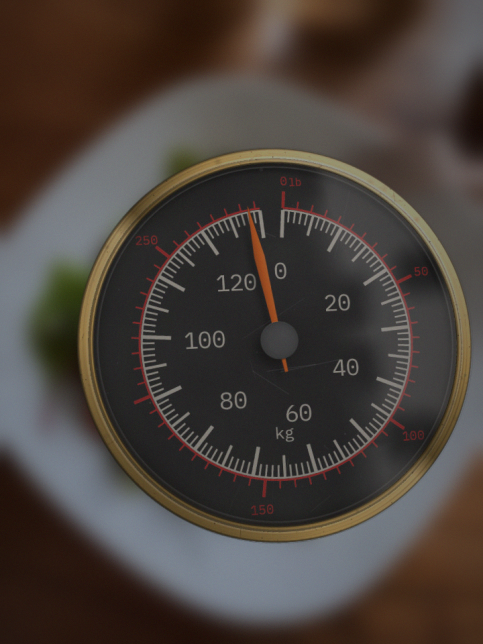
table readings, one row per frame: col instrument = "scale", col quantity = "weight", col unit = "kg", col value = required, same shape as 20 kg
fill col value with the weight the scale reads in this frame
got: 128 kg
